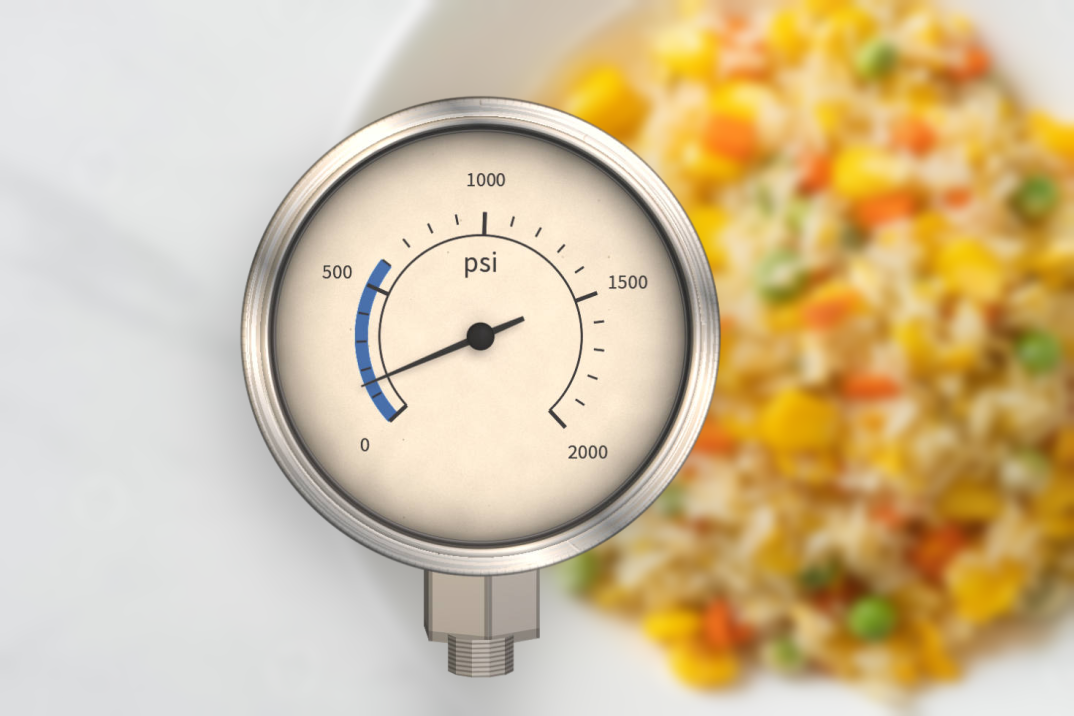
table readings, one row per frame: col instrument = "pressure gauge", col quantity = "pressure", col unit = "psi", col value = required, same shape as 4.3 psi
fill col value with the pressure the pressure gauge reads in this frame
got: 150 psi
